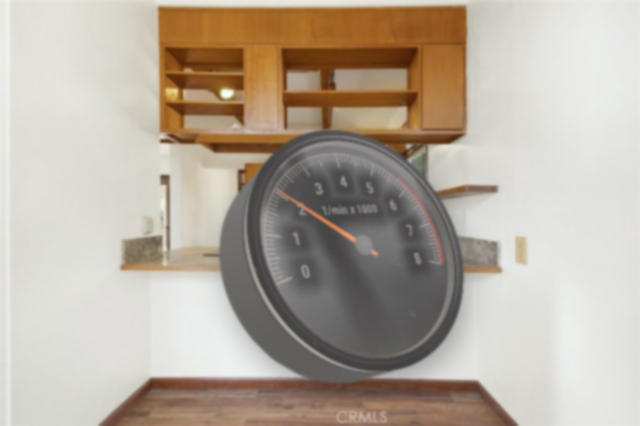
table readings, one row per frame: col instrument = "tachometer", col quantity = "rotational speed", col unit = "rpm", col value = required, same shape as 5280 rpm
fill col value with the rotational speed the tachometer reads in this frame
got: 2000 rpm
